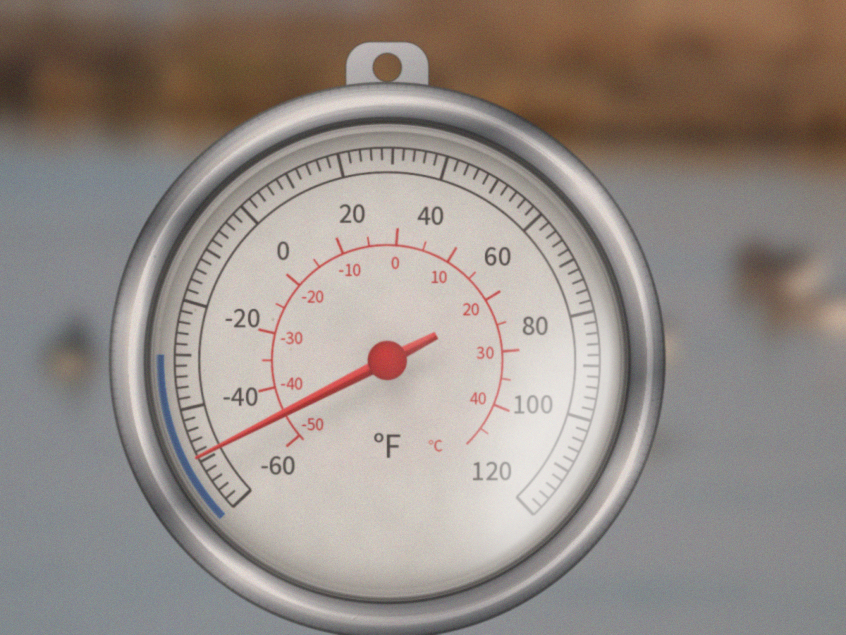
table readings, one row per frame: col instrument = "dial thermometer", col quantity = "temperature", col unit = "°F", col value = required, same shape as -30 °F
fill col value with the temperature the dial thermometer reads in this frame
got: -49 °F
